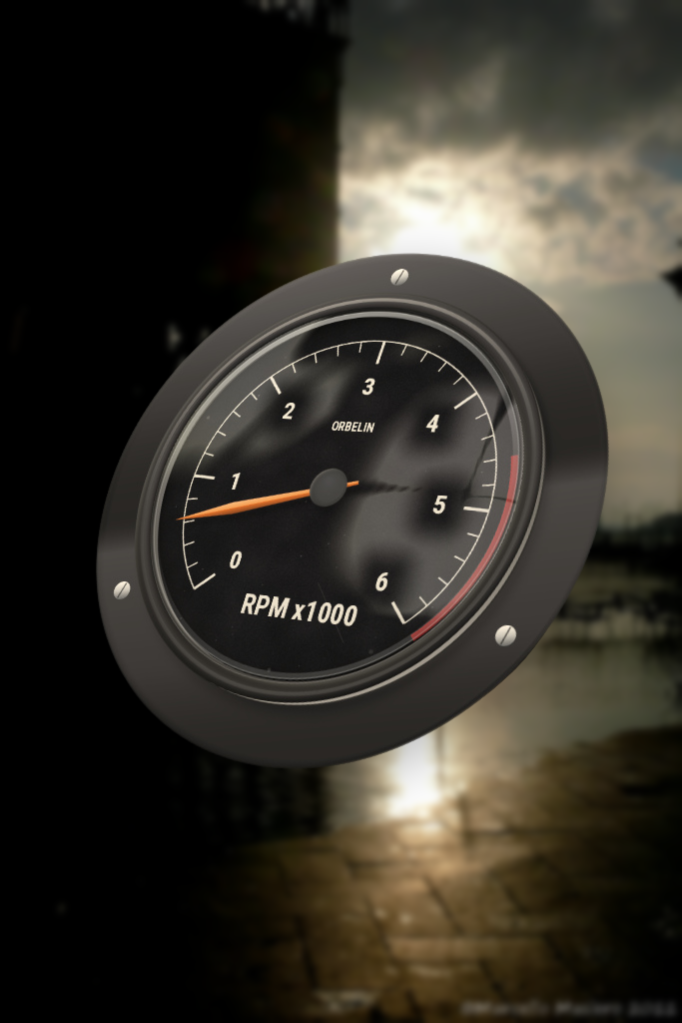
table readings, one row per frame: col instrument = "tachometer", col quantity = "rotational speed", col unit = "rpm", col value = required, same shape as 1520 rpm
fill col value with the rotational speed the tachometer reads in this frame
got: 600 rpm
